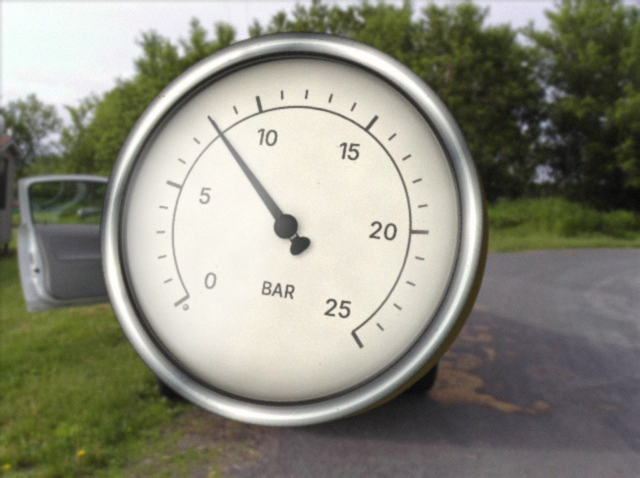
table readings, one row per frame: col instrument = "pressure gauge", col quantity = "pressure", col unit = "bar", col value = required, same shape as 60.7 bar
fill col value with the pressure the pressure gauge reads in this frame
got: 8 bar
